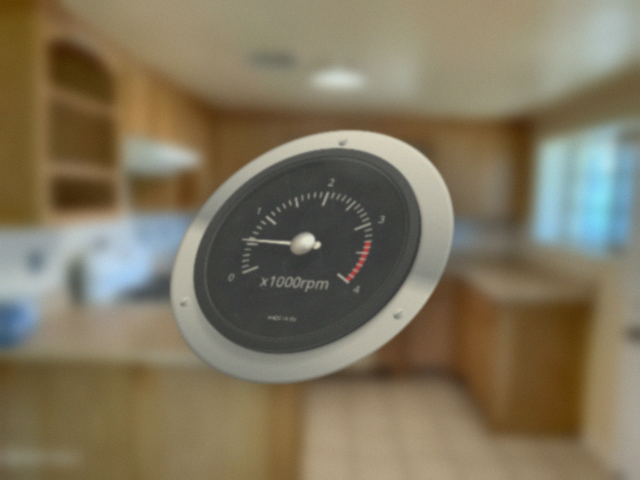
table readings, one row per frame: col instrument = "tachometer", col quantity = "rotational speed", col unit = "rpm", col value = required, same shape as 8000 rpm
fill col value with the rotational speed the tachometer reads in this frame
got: 500 rpm
